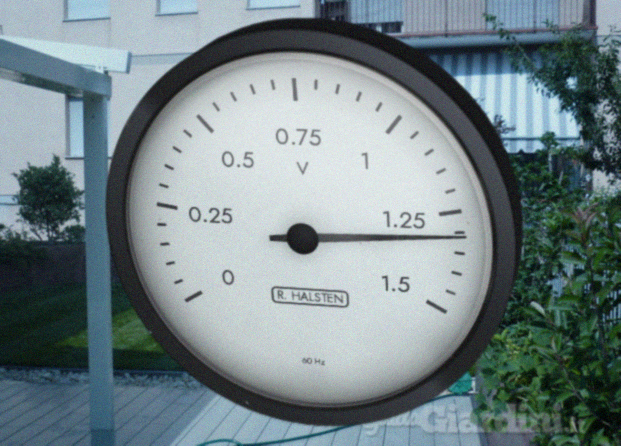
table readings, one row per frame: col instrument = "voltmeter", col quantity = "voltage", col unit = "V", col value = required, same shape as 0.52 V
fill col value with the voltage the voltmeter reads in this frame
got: 1.3 V
